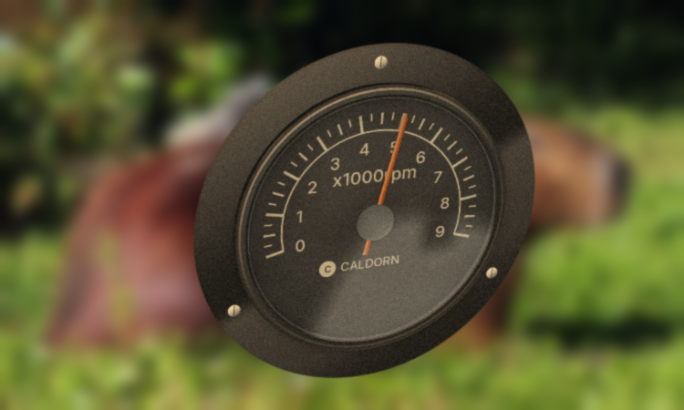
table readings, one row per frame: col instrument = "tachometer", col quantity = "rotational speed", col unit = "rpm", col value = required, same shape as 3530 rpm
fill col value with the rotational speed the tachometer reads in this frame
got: 5000 rpm
